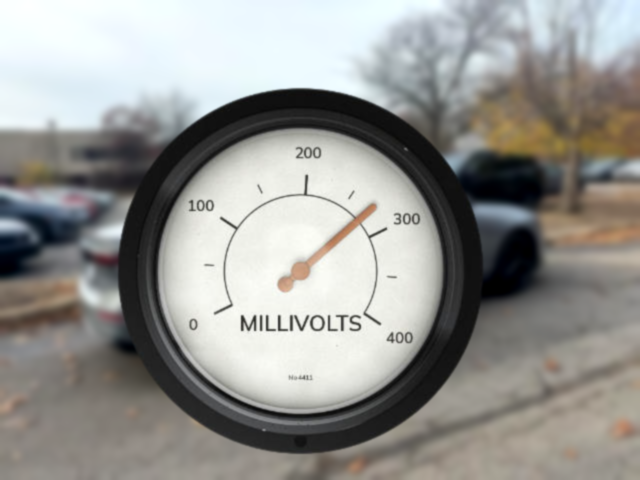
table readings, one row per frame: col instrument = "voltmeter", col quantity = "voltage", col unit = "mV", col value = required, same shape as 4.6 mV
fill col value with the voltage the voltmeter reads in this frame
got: 275 mV
